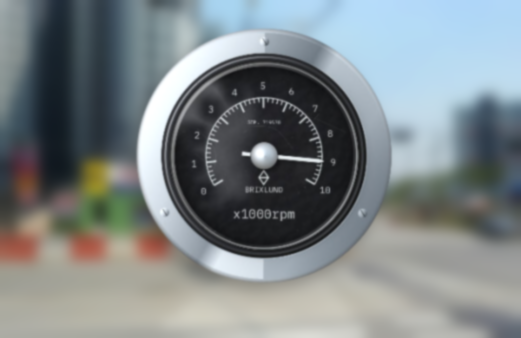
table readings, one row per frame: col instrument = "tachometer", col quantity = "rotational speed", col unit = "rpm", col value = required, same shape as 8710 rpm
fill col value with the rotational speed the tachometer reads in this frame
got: 9000 rpm
